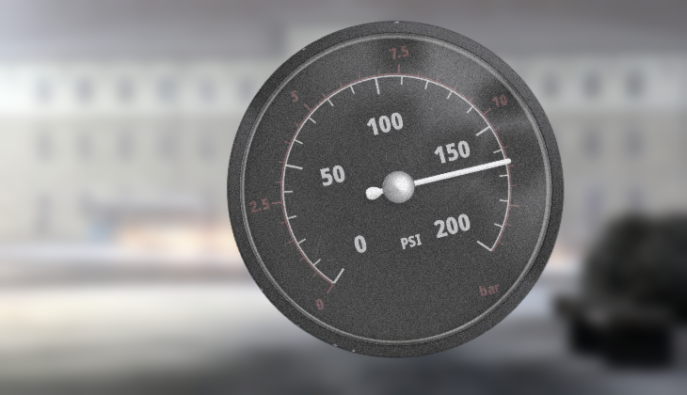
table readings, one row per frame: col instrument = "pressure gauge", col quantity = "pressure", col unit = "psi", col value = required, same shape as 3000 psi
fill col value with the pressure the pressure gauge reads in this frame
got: 165 psi
